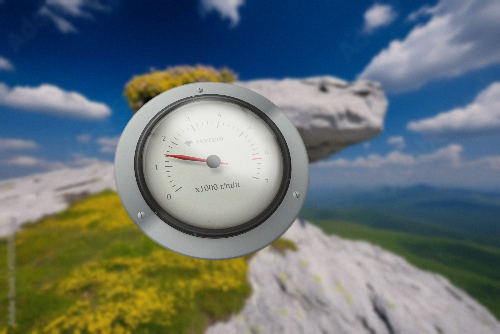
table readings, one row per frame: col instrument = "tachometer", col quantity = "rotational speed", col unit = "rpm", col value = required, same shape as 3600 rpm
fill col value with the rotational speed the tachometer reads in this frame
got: 1400 rpm
